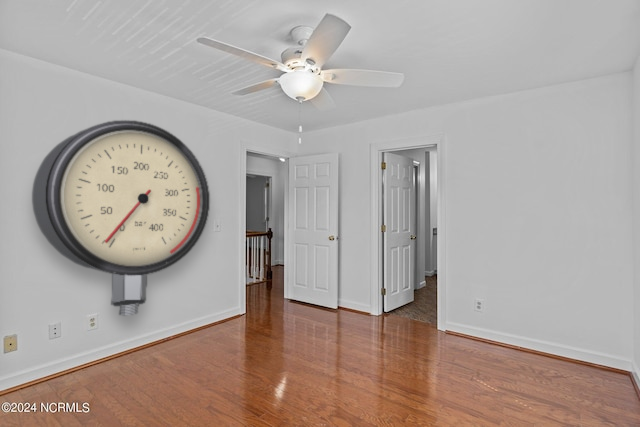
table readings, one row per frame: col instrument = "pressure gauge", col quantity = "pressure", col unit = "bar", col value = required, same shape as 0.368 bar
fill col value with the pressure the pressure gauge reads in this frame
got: 10 bar
